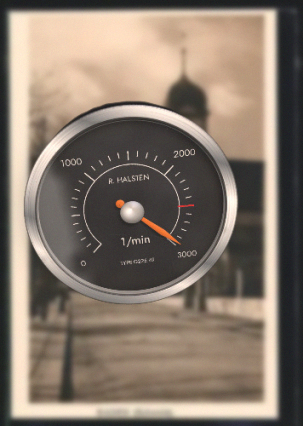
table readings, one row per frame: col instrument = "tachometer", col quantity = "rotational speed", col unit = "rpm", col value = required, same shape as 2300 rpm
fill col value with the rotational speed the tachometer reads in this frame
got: 2950 rpm
